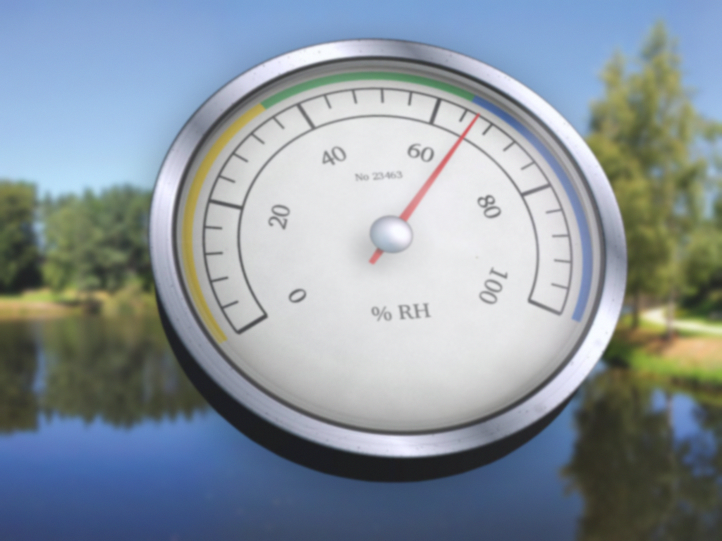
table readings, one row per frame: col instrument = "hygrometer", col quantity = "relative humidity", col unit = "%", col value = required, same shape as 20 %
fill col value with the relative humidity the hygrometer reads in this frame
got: 66 %
